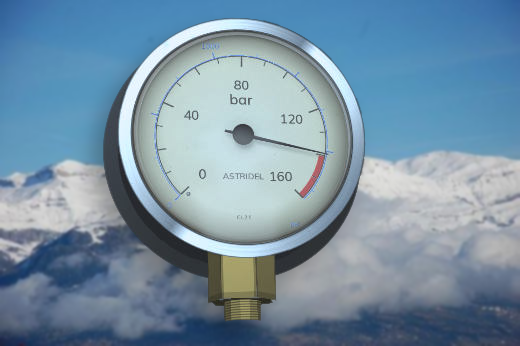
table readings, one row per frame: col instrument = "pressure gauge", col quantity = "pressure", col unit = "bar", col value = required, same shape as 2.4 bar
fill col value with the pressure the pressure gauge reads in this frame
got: 140 bar
